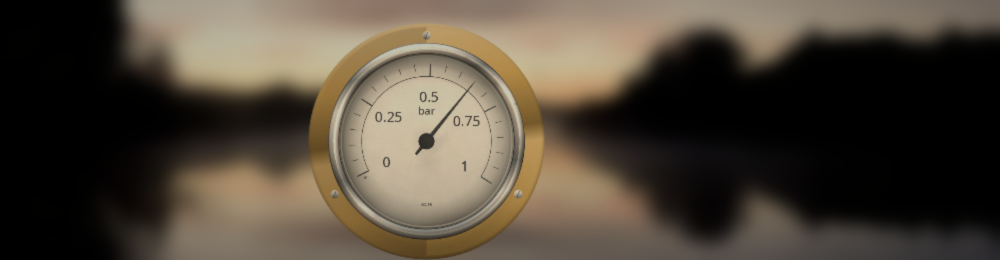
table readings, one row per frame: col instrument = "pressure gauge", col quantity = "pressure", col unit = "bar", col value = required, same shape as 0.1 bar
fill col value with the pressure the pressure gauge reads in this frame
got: 0.65 bar
